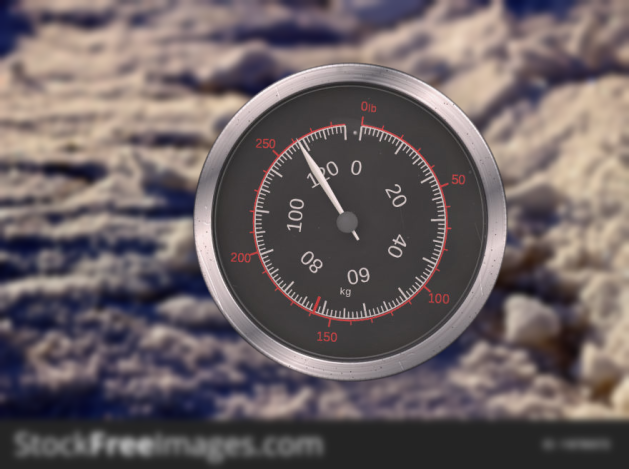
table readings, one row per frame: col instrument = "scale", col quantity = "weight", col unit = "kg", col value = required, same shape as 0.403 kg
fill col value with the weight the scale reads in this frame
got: 119 kg
